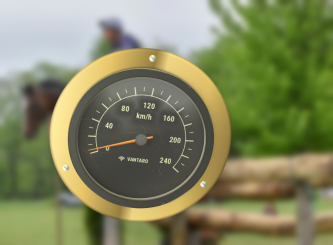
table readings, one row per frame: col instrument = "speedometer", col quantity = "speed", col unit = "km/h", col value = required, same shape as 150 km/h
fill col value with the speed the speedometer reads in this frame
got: 5 km/h
